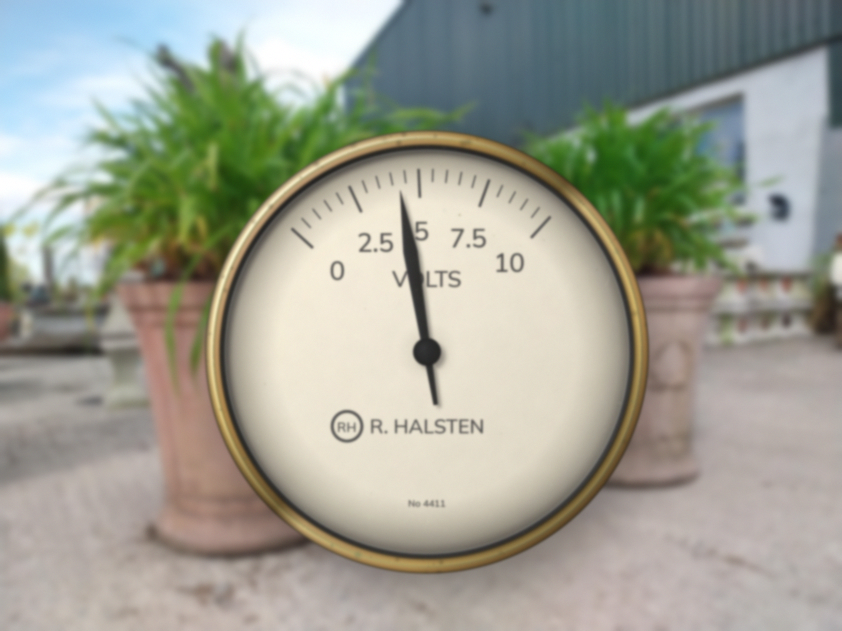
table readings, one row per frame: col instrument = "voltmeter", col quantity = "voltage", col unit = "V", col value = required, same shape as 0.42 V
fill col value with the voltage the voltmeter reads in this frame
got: 4.25 V
